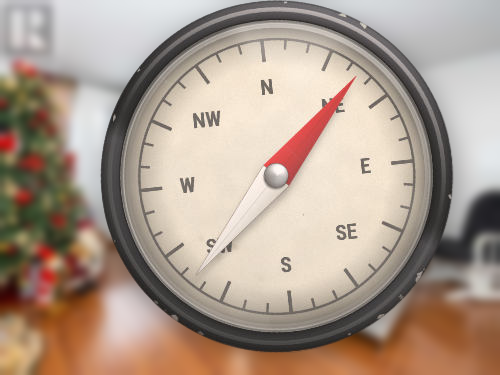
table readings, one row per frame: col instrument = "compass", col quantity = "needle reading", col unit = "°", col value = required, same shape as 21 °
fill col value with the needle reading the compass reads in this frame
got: 45 °
